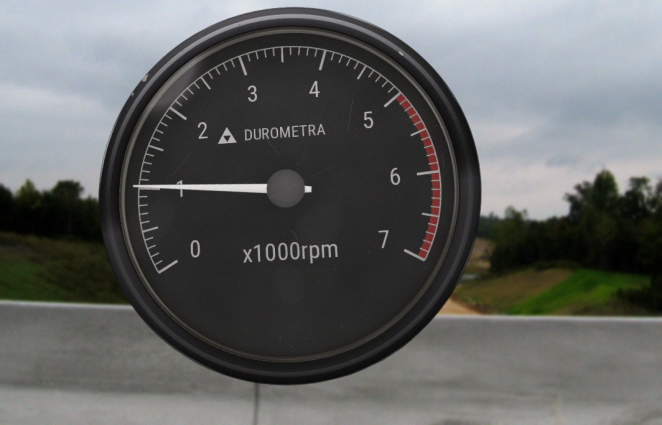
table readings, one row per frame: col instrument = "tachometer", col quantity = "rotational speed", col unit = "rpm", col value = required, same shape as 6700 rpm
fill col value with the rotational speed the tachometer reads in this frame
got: 1000 rpm
